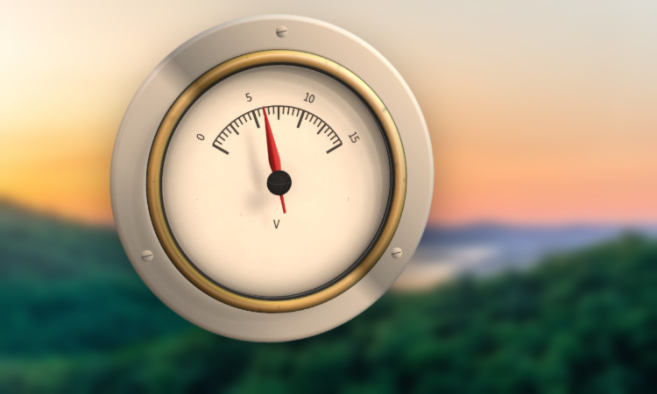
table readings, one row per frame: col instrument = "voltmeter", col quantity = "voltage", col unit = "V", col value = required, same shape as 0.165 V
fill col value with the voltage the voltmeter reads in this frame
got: 6 V
